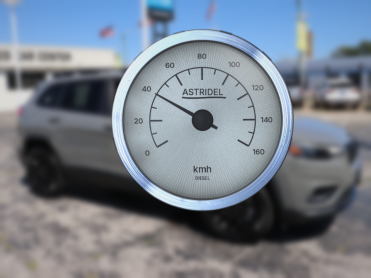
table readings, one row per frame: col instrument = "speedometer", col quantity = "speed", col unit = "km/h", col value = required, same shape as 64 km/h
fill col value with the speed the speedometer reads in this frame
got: 40 km/h
